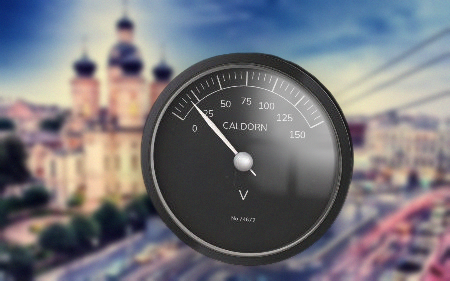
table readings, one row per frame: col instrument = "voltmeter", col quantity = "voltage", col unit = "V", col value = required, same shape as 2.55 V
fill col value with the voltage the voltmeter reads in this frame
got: 20 V
